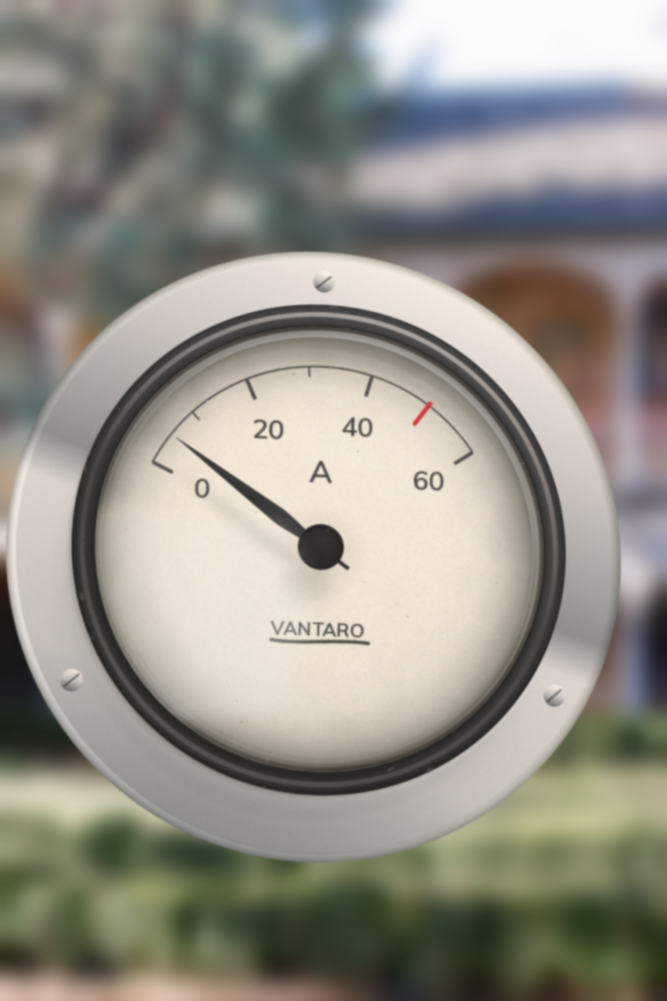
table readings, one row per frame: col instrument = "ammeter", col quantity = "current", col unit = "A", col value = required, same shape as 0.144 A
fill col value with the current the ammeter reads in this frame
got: 5 A
